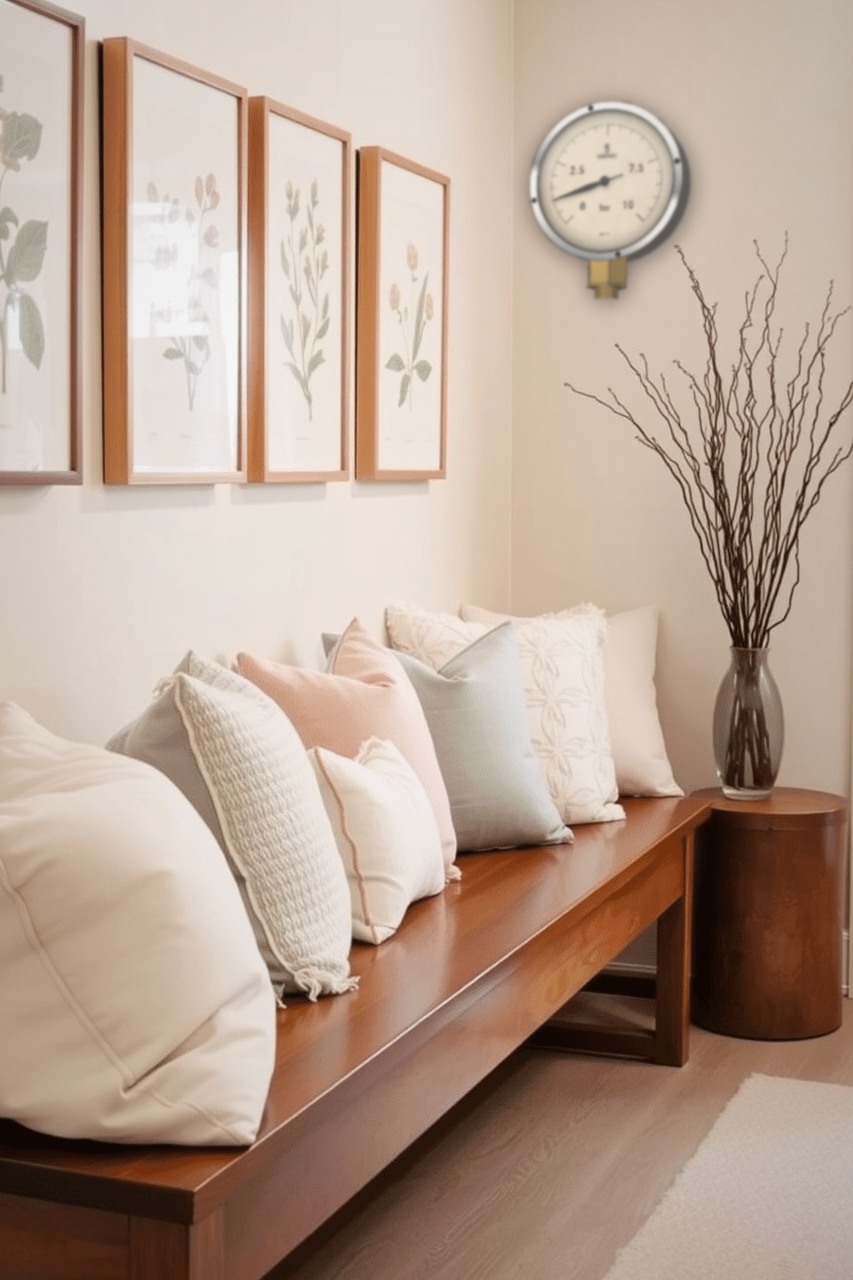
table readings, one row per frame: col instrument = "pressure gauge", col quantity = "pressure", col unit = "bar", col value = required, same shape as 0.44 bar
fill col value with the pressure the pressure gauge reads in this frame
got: 1 bar
